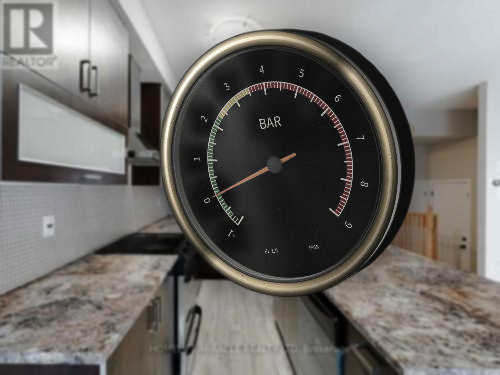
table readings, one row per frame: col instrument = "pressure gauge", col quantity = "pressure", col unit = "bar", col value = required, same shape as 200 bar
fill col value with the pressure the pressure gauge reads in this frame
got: 0 bar
